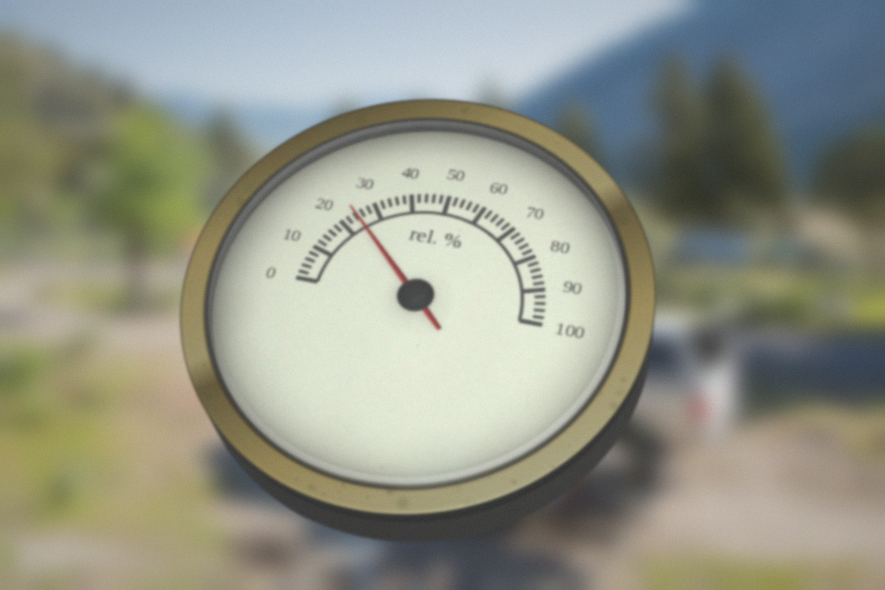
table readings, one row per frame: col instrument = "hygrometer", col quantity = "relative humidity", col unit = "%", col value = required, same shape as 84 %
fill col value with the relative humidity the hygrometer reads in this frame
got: 24 %
